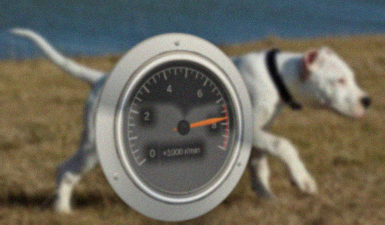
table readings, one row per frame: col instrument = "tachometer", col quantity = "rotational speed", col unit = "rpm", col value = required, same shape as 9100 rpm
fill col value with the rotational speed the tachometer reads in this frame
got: 7750 rpm
